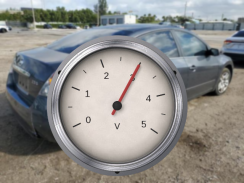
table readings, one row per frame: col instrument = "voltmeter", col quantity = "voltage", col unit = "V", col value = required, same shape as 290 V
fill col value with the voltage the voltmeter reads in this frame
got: 3 V
